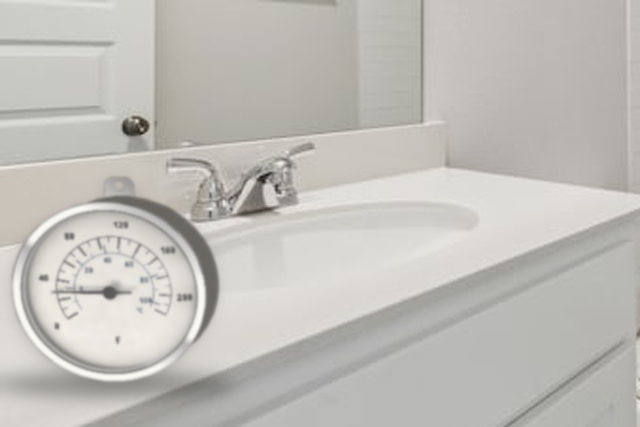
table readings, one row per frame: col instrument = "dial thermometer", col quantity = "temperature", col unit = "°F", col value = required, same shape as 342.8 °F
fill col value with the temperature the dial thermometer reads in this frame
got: 30 °F
